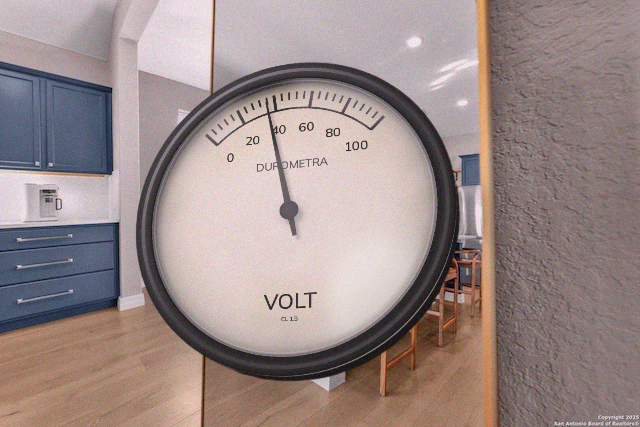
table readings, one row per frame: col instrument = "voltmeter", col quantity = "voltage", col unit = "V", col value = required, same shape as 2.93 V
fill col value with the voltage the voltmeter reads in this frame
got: 36 V
